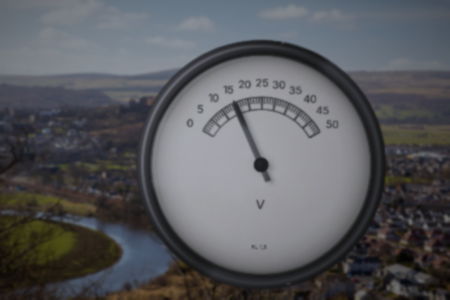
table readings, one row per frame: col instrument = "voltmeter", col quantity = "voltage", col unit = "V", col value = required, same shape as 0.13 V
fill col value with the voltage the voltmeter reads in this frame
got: 15 V
